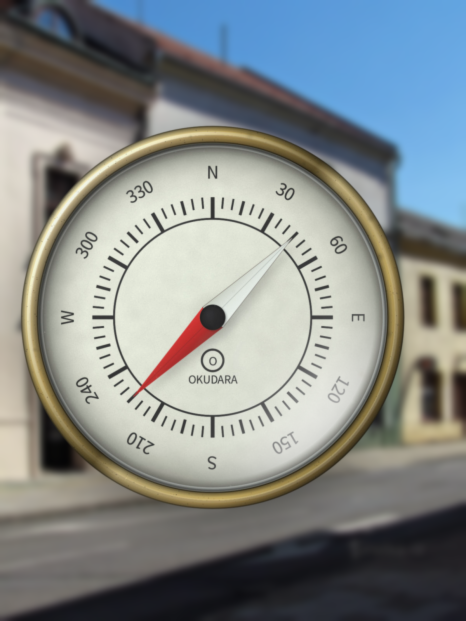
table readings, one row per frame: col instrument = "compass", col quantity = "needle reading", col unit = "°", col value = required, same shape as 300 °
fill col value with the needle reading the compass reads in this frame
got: 225 °
